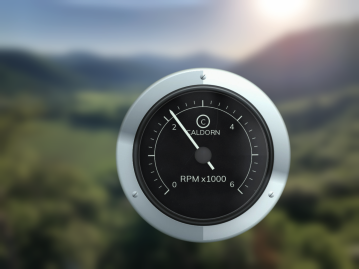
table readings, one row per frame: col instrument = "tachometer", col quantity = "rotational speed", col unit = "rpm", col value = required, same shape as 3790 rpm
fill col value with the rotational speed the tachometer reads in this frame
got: 2200 rpm
